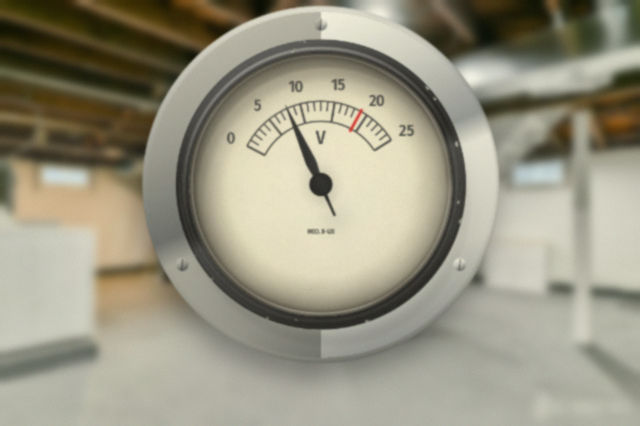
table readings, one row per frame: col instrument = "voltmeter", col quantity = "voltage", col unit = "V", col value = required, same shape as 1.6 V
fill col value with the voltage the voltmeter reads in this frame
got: 8 V
